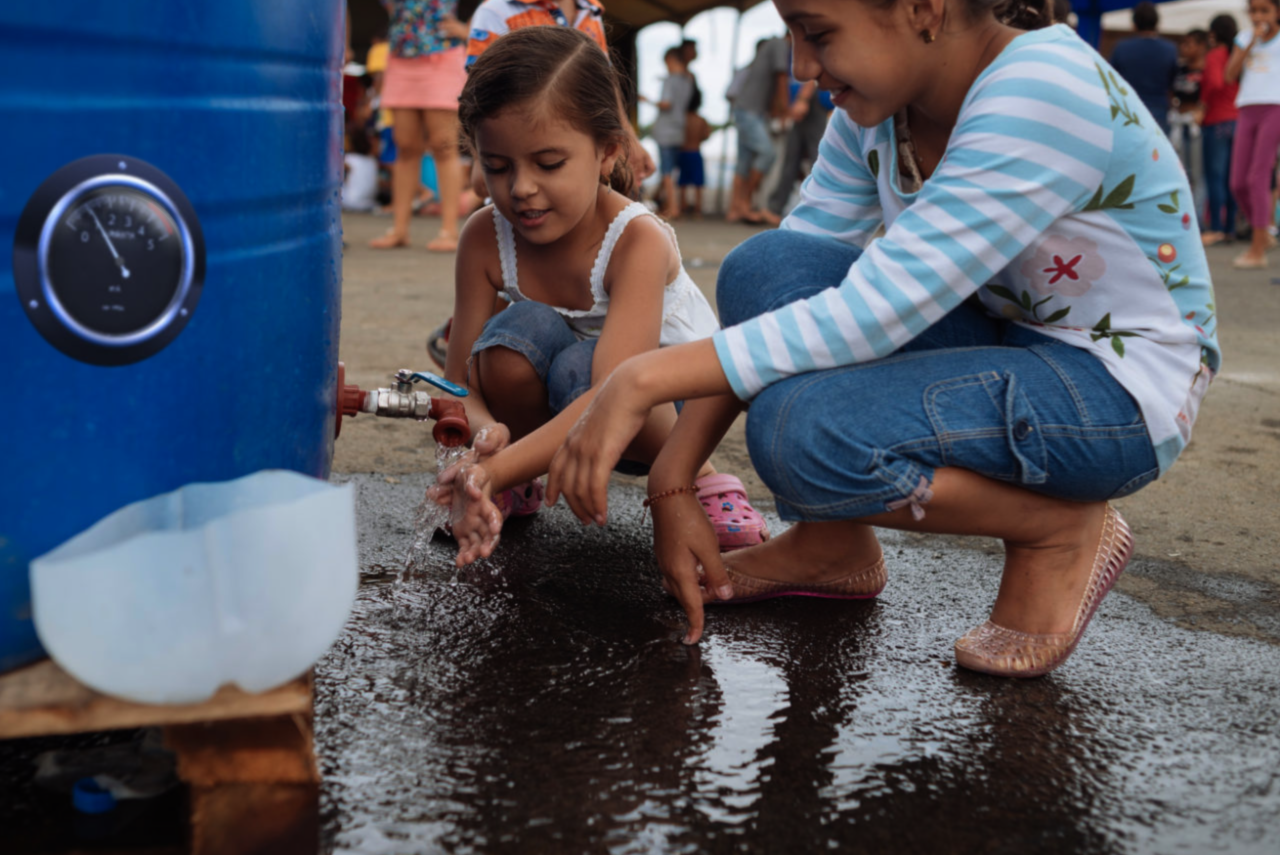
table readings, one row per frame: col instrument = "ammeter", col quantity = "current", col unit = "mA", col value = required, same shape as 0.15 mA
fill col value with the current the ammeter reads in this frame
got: 1 mA
